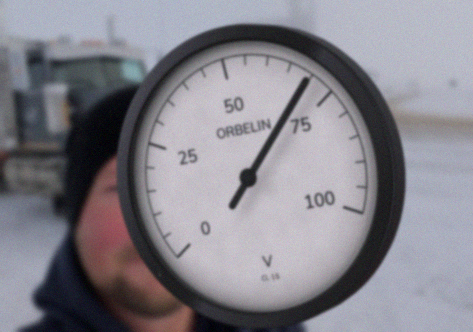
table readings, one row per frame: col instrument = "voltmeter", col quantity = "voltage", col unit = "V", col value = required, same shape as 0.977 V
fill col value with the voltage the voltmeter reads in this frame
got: 70 V
